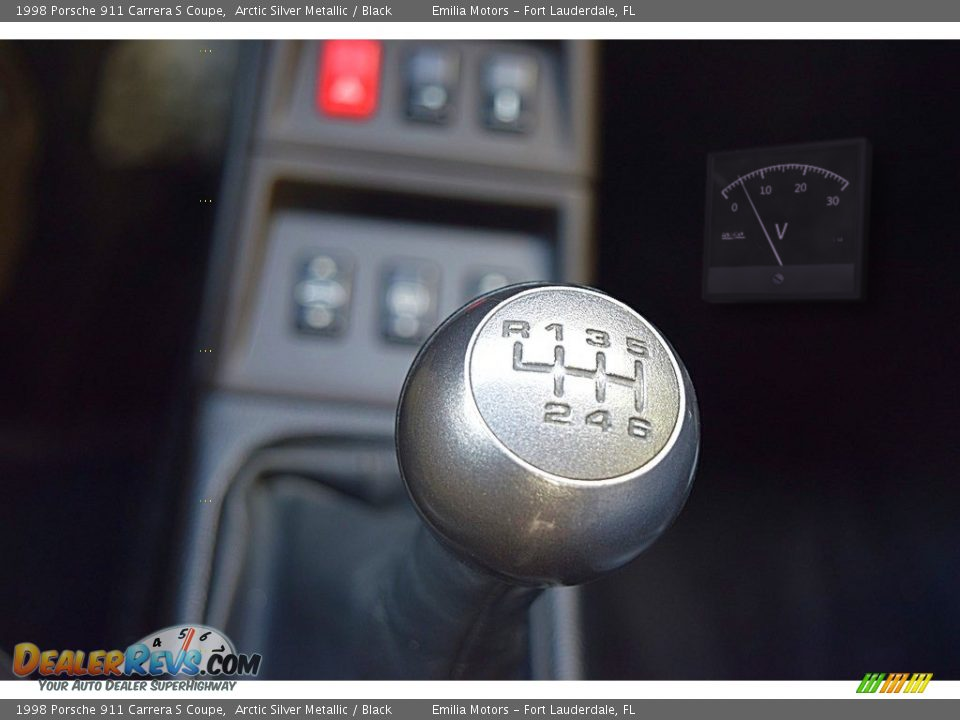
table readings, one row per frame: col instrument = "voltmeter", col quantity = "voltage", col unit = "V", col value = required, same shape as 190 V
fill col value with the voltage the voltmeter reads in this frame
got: 5 V
